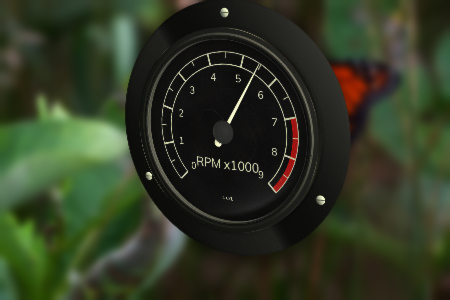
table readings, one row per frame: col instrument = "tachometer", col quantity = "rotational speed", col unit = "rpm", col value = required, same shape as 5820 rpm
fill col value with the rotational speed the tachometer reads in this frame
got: 5500 rpm
